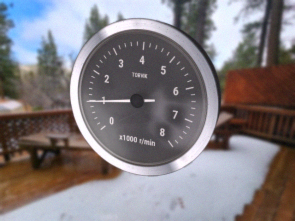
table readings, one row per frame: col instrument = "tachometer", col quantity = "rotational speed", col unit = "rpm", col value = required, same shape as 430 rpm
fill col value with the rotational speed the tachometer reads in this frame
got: 1000 rpm
